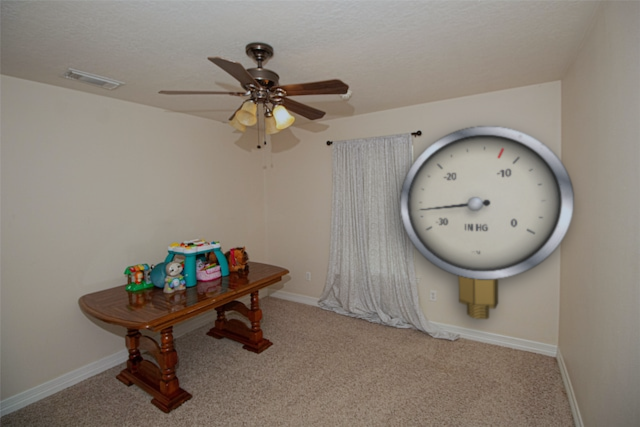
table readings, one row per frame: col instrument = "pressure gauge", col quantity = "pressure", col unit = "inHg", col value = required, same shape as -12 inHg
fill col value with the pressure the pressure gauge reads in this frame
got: -27 inHg
